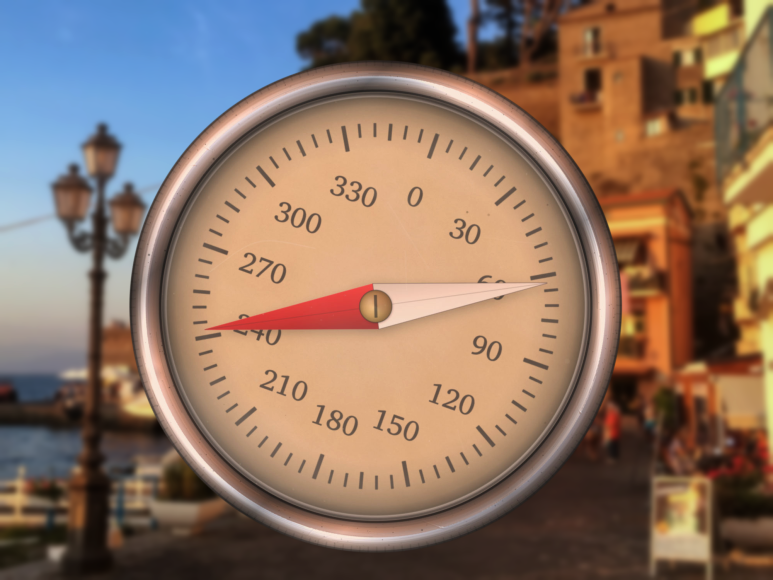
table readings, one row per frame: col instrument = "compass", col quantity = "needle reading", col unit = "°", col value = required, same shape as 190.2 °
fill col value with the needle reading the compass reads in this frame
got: 242.5 °
